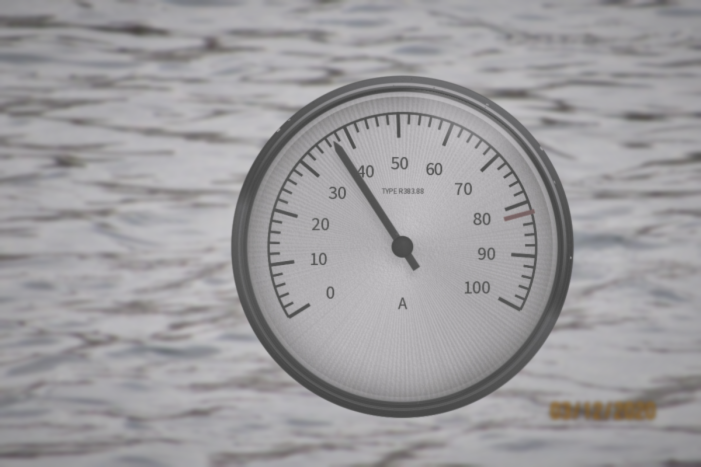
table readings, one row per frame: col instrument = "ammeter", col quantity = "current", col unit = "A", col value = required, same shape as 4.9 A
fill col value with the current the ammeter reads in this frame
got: 37 A
